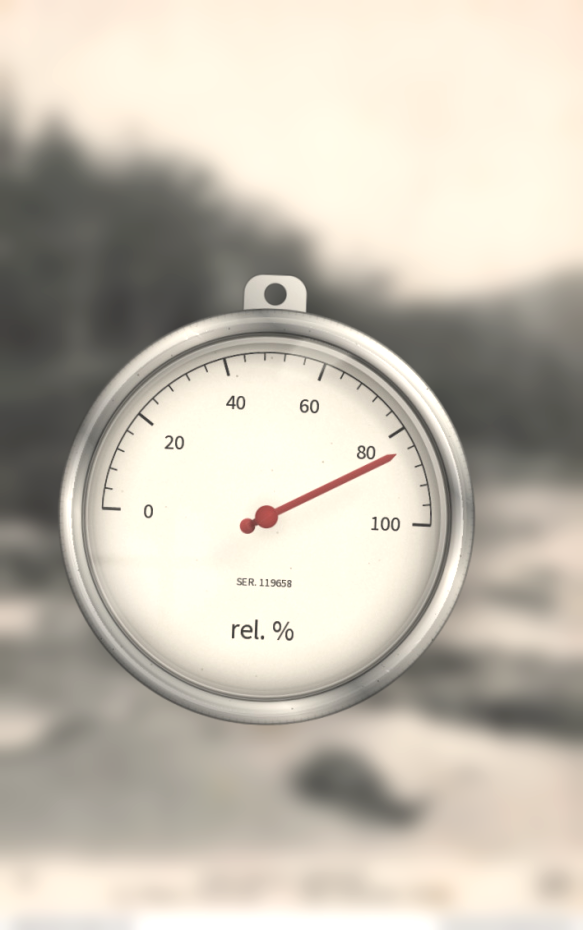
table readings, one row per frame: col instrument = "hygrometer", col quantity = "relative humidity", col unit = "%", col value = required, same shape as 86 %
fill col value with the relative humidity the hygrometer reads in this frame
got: 84 %
